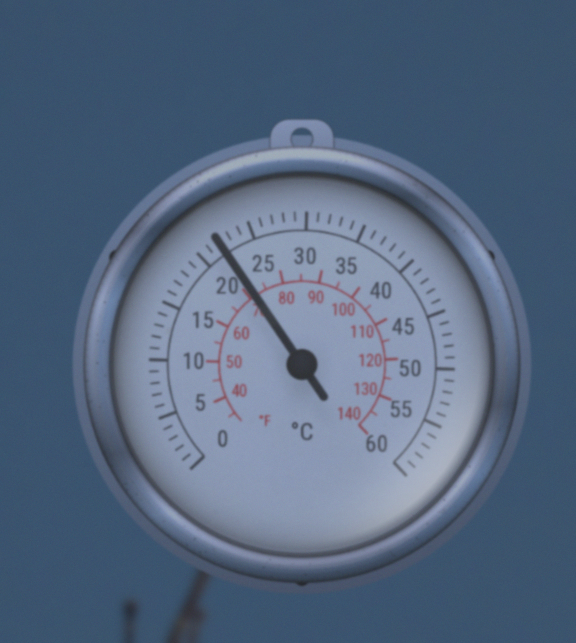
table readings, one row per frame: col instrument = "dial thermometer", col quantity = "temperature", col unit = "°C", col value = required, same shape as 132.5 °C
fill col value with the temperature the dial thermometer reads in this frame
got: 22 °C
